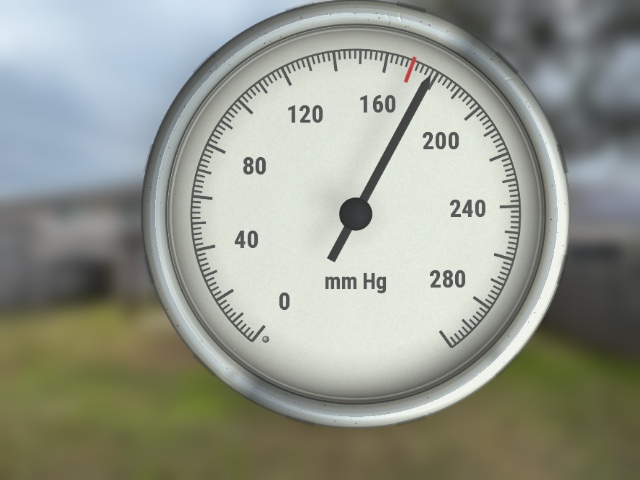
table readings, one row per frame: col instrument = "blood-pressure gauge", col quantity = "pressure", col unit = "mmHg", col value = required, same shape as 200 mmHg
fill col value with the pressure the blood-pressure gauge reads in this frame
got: 178 mmHg
